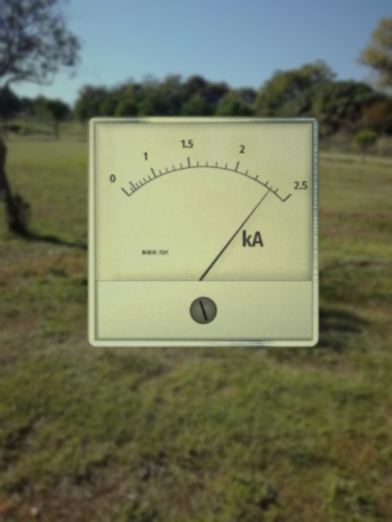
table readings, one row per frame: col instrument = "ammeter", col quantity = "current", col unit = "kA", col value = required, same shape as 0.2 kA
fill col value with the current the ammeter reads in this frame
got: 2.35 kA
